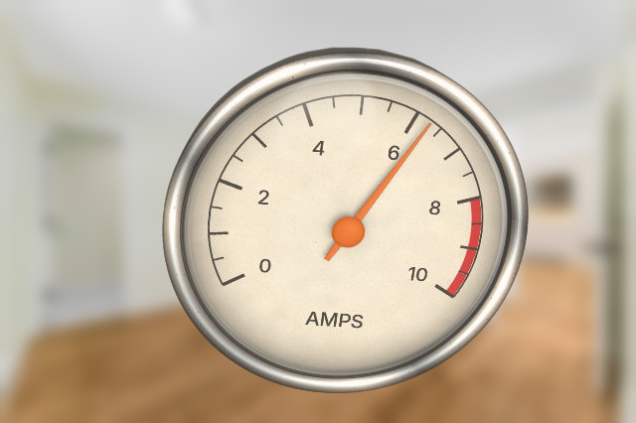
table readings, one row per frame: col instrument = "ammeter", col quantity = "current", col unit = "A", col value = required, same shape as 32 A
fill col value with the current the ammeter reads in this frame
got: 6.25 A
